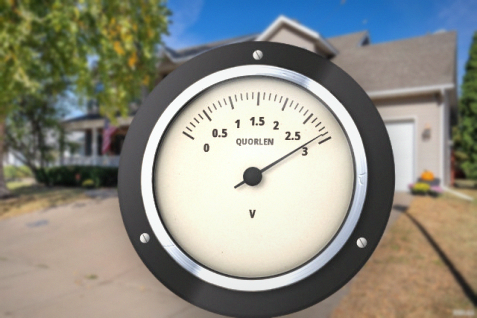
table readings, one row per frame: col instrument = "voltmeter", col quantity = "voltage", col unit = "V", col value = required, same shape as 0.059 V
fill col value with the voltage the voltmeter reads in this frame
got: 2.9 V
